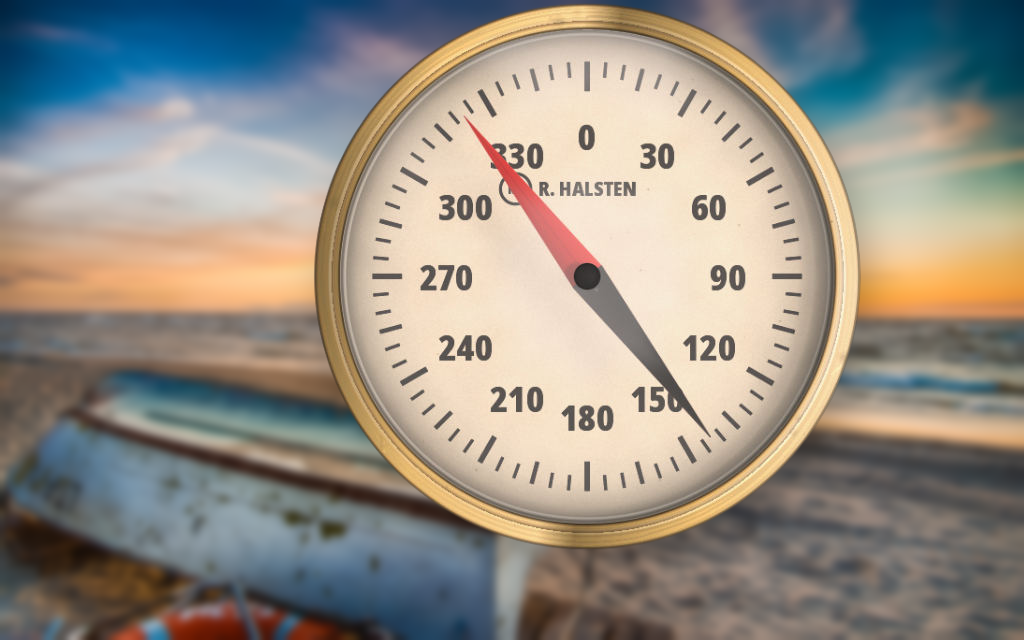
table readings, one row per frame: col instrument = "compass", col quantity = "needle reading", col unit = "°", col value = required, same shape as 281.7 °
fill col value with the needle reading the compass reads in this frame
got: 322.5 °
